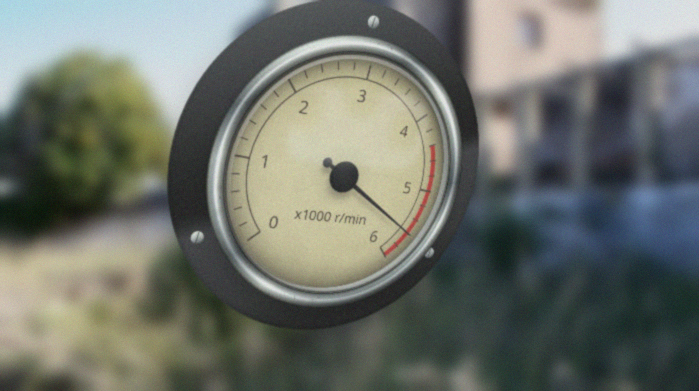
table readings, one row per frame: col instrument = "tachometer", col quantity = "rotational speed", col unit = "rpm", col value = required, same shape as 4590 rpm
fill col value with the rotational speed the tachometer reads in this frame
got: 5600 rpm
